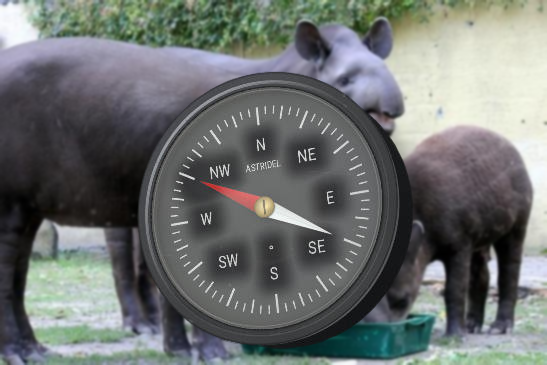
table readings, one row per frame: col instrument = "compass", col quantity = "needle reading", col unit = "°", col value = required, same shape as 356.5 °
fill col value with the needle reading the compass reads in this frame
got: 300 °
